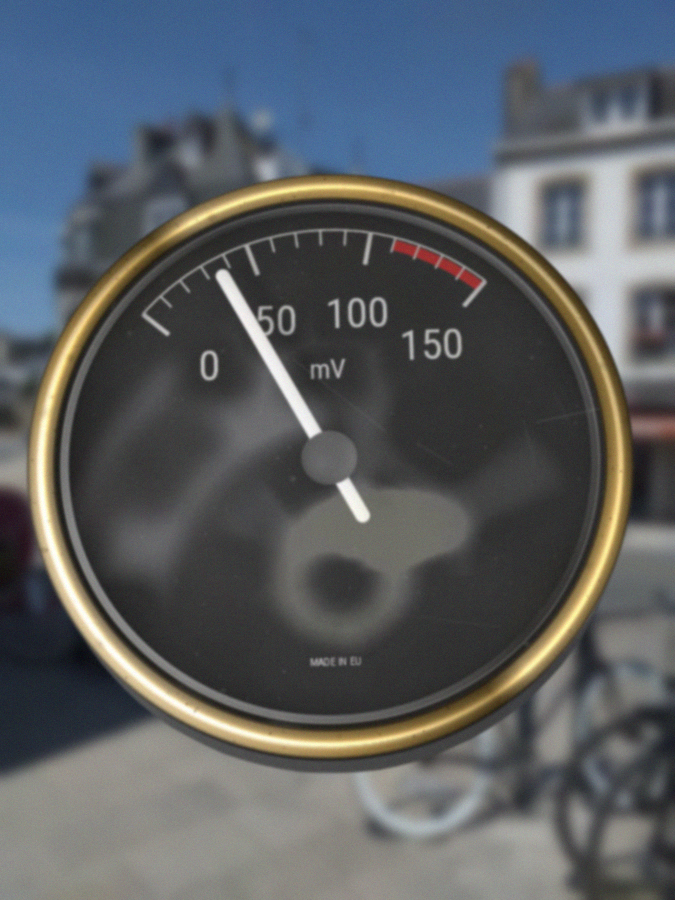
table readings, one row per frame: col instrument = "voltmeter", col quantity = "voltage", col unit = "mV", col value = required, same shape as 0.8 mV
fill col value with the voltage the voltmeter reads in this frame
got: 35 mV
